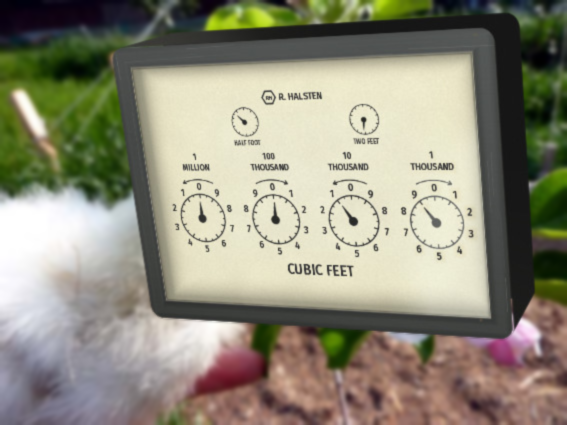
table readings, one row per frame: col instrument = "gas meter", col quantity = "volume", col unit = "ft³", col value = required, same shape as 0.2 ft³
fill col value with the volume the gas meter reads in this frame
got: 900 ft³
